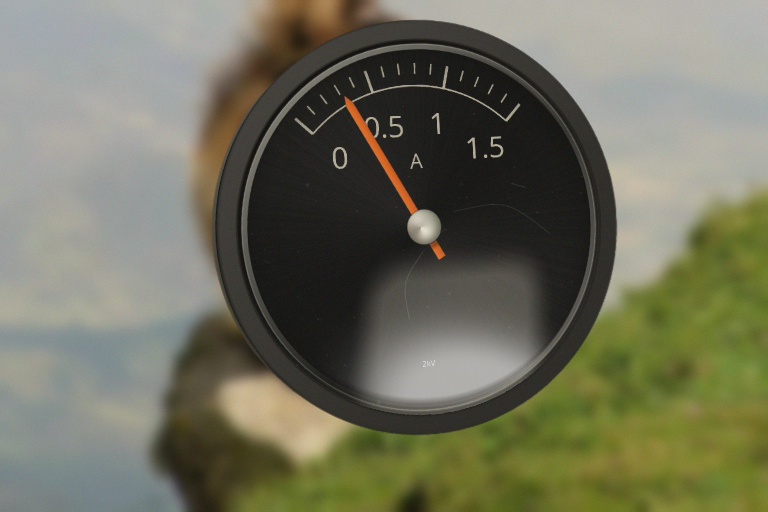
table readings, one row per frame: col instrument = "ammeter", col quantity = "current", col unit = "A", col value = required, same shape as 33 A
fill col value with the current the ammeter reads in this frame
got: 0.3 A
